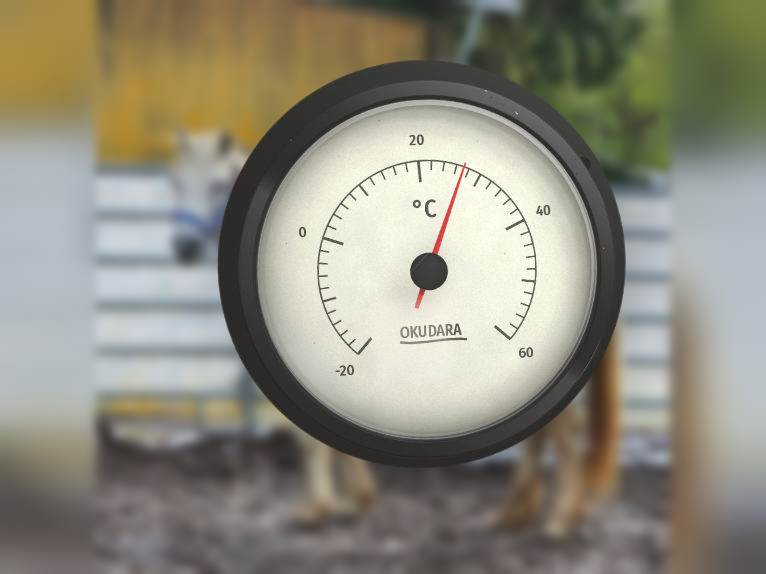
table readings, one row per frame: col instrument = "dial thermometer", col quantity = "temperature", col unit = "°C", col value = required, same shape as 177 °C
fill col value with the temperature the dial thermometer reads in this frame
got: 27 °C
